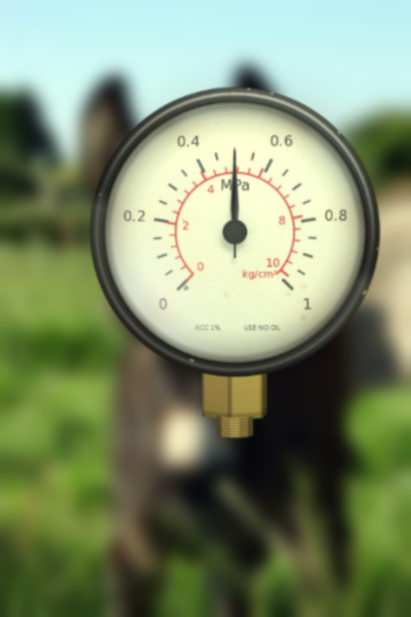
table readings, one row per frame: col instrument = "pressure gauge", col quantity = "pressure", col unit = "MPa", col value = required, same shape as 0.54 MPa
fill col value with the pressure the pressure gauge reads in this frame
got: 0.5 MPa
